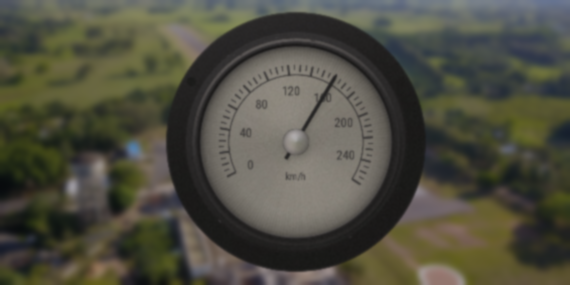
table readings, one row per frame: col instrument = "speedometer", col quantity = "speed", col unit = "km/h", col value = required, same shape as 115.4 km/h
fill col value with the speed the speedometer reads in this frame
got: 160 km/h
